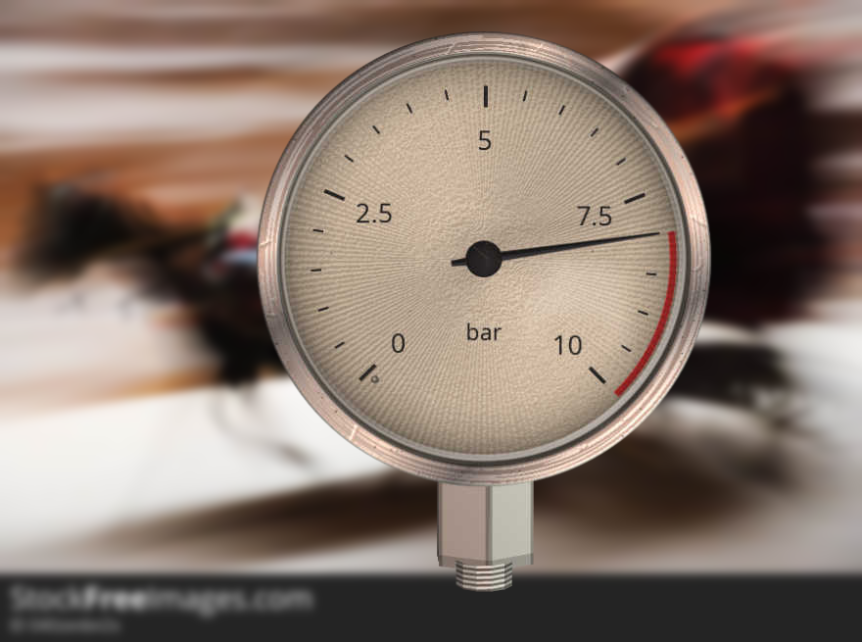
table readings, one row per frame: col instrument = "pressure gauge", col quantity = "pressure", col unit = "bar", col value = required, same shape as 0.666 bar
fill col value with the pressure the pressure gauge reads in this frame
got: 8 bar
